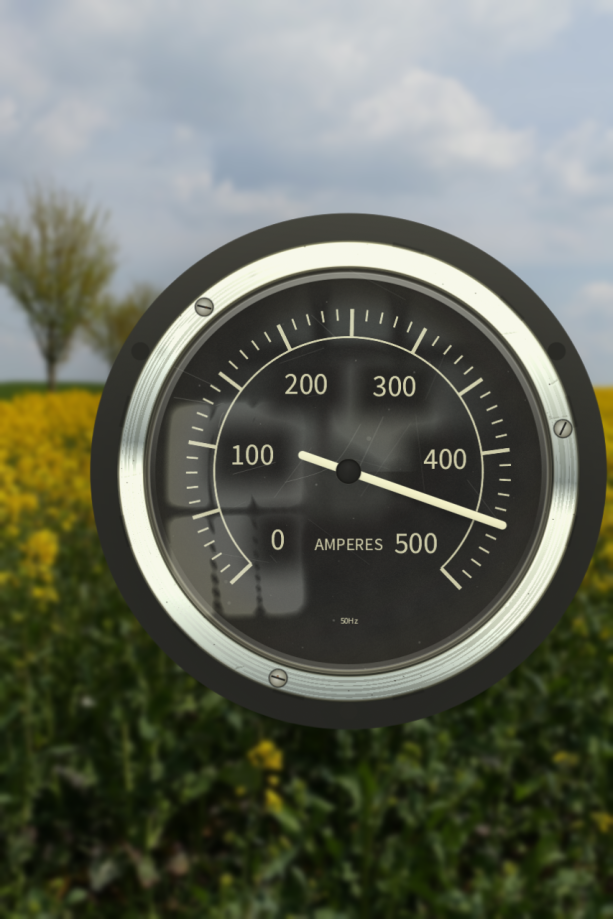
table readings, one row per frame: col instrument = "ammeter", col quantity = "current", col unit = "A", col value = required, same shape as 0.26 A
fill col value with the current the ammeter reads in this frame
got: 450 A
